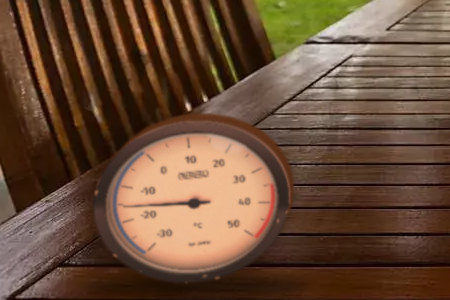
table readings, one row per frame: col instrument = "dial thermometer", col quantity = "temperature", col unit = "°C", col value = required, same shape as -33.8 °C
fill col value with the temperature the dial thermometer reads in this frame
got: -15 °C
